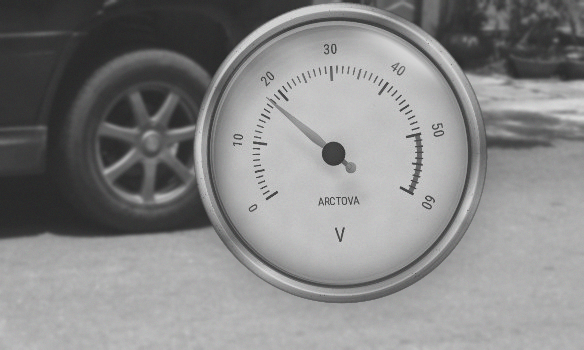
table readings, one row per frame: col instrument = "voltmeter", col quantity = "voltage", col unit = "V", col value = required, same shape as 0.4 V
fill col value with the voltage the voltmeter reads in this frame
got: 18 V
